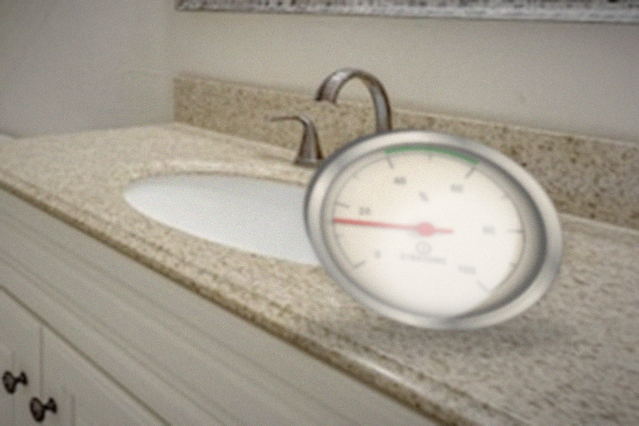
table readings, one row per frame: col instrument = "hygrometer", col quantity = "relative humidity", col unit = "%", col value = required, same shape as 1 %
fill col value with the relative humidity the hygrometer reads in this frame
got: 15 %
